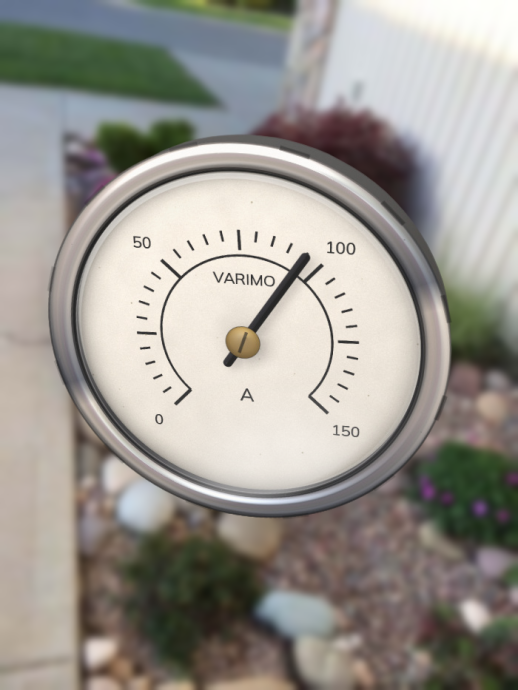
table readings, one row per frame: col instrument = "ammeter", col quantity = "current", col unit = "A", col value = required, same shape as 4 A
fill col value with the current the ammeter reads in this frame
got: 95 A
